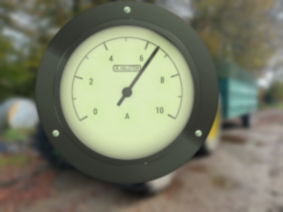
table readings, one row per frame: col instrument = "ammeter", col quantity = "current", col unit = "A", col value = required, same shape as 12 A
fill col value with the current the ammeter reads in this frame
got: 6.5 A
